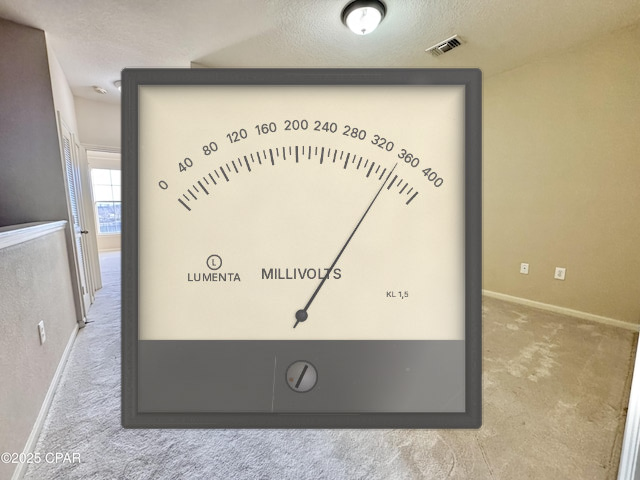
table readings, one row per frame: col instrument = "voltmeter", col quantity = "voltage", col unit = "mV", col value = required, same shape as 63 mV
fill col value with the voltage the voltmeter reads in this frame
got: 350 mV
